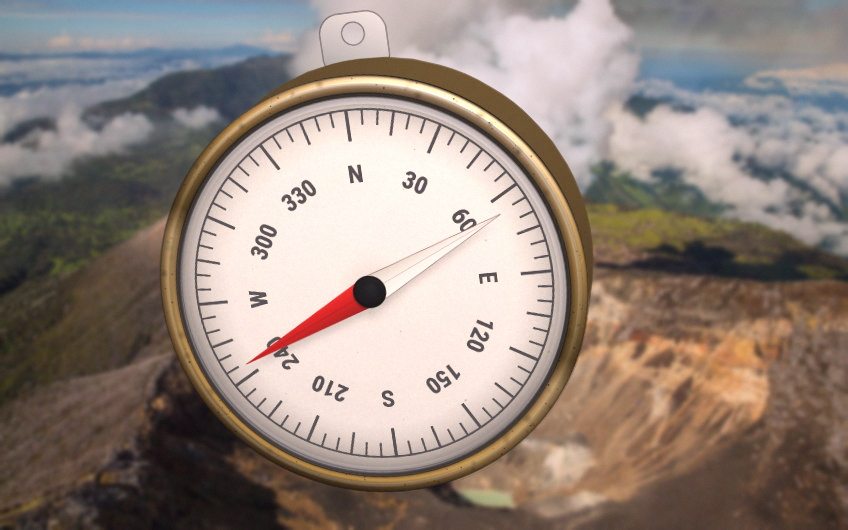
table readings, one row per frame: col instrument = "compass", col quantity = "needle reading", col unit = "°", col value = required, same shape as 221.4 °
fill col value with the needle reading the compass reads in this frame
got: 245 °
